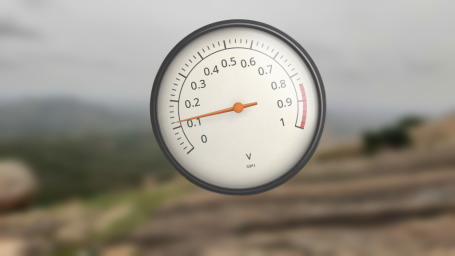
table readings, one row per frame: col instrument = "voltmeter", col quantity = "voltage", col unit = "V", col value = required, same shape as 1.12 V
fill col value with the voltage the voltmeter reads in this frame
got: 0.12 V
